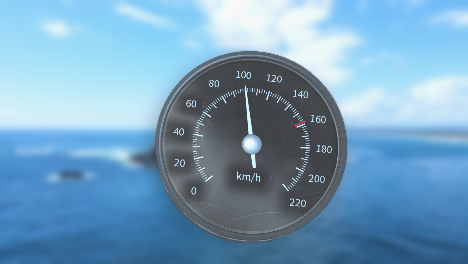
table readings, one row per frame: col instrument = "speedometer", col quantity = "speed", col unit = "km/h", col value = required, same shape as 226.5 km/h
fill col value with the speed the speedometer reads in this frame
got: 100 km/h
